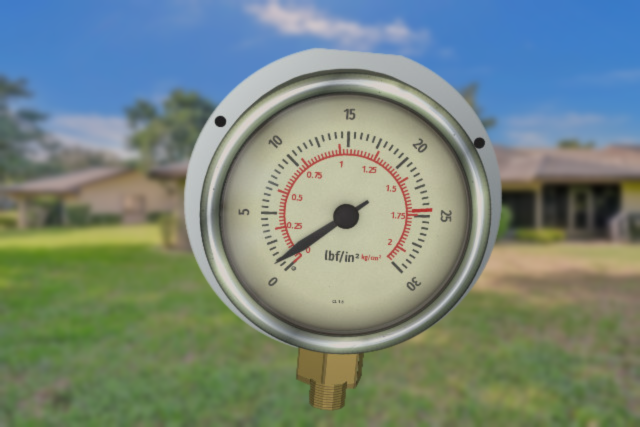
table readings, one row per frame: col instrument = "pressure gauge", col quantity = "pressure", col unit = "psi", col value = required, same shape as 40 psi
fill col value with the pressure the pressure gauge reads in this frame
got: 1 psi
